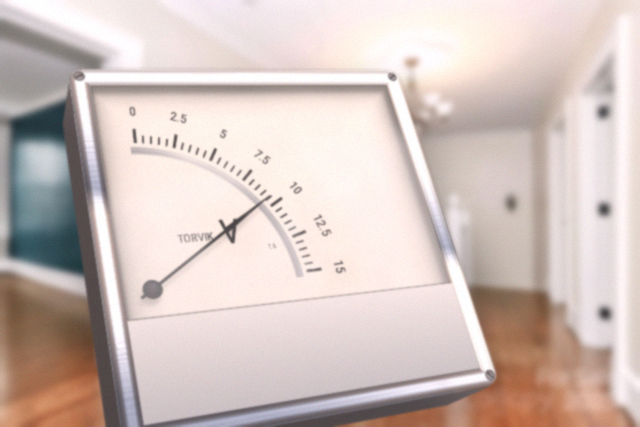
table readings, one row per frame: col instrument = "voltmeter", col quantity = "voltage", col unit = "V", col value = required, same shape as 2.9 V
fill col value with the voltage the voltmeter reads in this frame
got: 9.5 V
